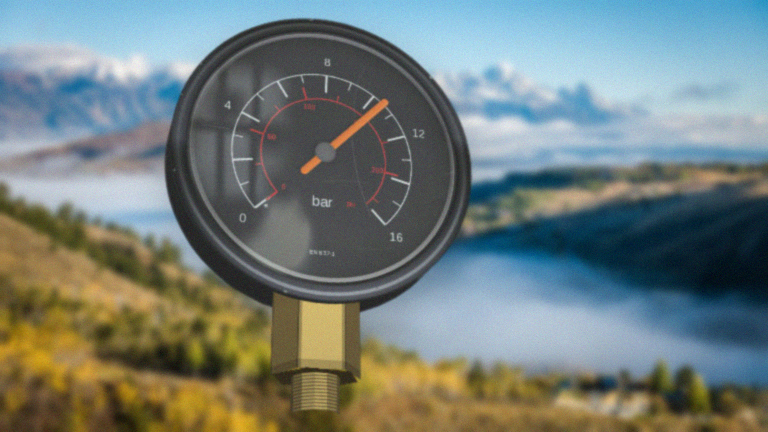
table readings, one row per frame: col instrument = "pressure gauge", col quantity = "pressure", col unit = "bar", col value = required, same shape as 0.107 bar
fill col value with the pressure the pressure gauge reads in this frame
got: 10.5 bar
